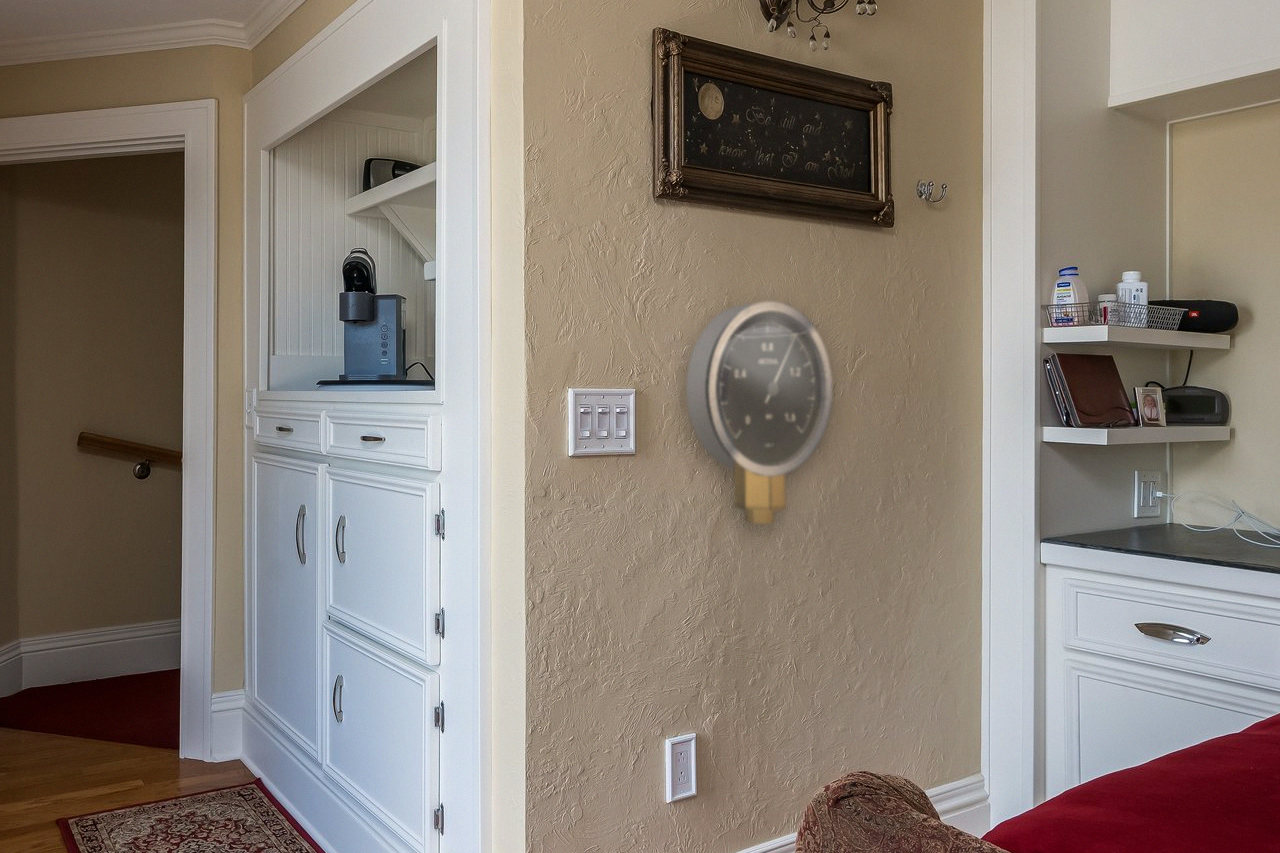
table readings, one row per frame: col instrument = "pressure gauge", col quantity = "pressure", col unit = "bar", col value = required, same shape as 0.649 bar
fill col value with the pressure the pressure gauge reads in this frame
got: 1 bar
